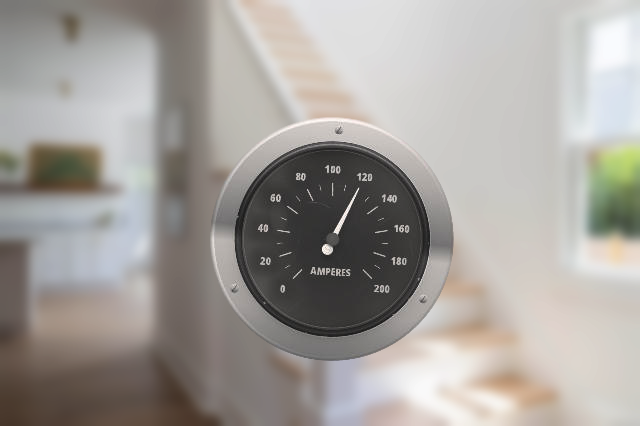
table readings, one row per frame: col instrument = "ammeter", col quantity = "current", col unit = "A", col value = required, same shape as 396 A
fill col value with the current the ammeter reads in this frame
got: 120 A
